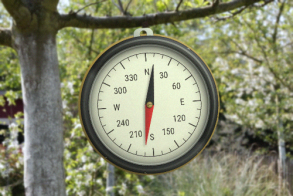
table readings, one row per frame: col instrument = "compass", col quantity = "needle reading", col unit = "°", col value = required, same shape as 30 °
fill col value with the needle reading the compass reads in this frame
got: 190 °
